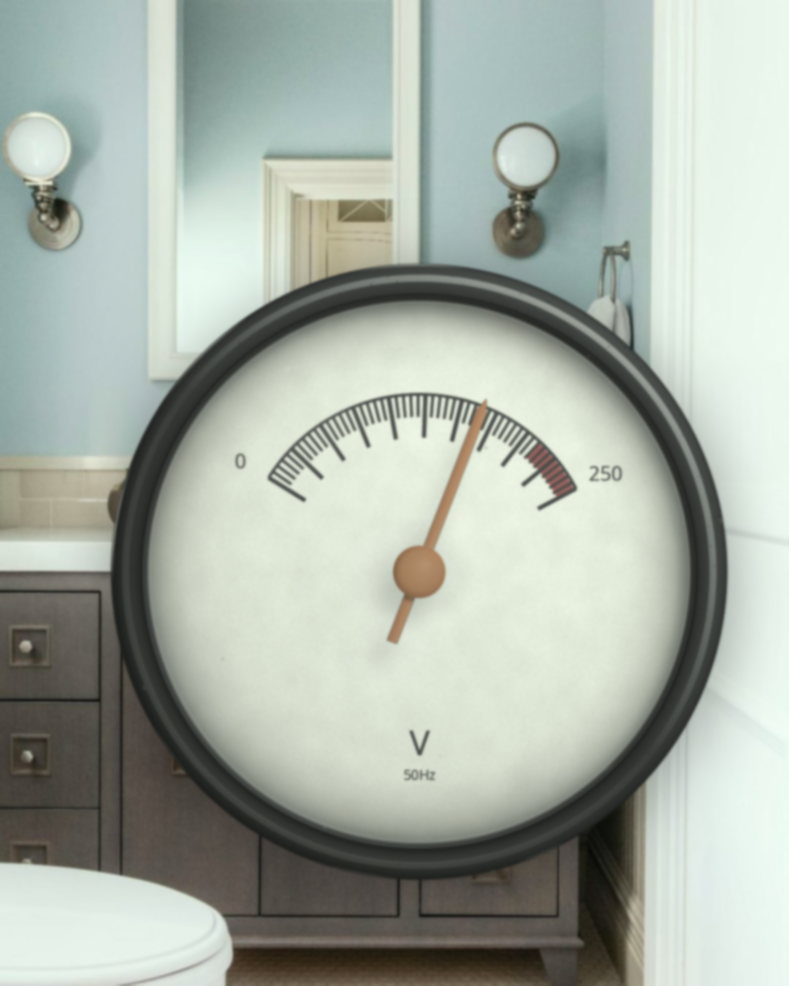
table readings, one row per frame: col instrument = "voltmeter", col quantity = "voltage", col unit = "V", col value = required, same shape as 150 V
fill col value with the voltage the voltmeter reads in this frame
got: 165 V
